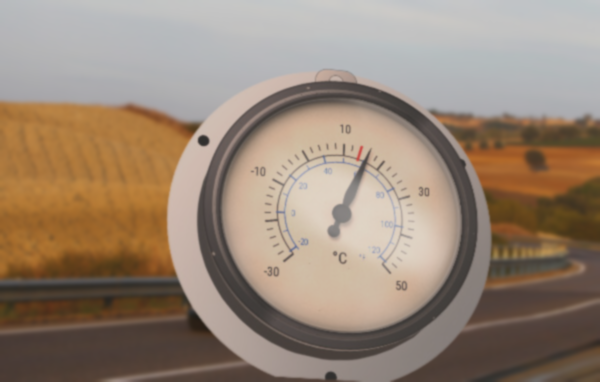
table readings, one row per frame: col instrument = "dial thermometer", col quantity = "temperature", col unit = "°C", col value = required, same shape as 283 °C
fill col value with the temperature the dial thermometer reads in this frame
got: 16 °C
